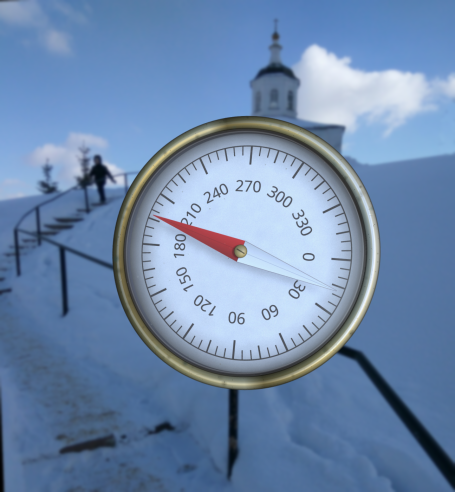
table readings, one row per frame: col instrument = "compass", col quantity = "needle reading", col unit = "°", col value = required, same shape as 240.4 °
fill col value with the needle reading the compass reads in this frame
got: 197.5 °
